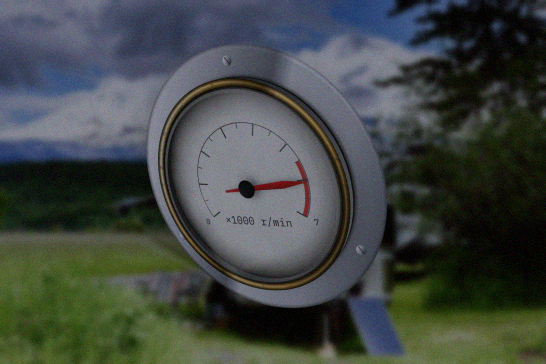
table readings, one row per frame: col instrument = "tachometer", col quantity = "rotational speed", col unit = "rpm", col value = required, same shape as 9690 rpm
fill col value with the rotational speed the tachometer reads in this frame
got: 6000 rpm
